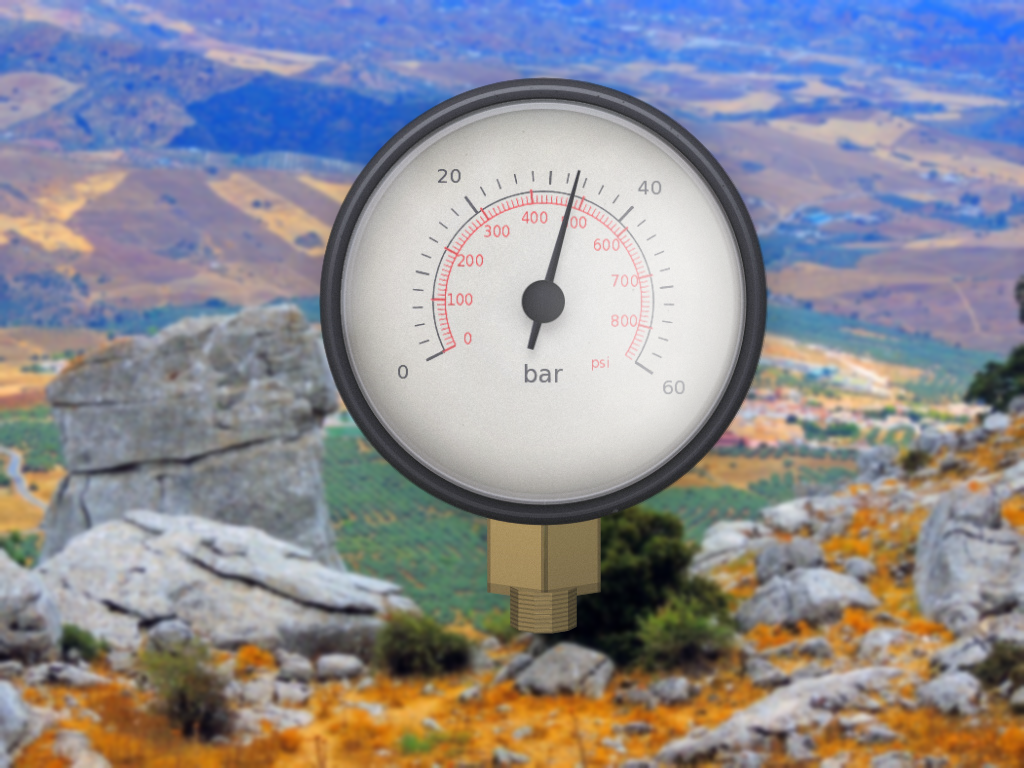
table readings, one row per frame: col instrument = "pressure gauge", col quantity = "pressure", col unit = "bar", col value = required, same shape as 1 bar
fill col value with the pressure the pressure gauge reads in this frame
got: 33 bar
